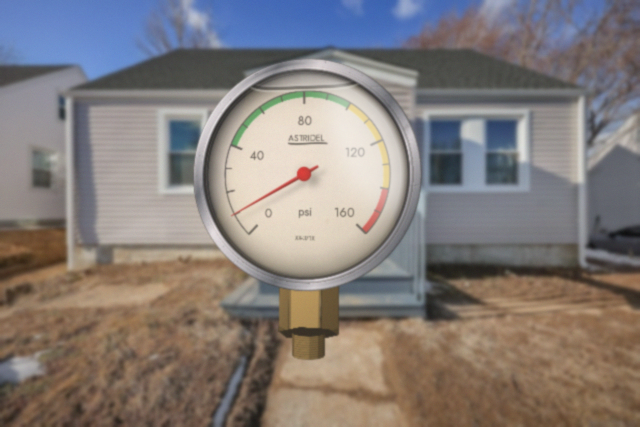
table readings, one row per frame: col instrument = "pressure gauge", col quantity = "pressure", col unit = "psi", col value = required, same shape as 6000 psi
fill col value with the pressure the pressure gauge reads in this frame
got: 10 psi
